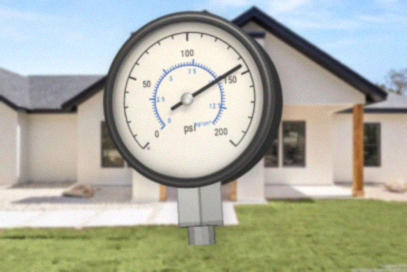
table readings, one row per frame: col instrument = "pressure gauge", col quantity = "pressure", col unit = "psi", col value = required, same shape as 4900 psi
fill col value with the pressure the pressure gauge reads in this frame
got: 145 psi
